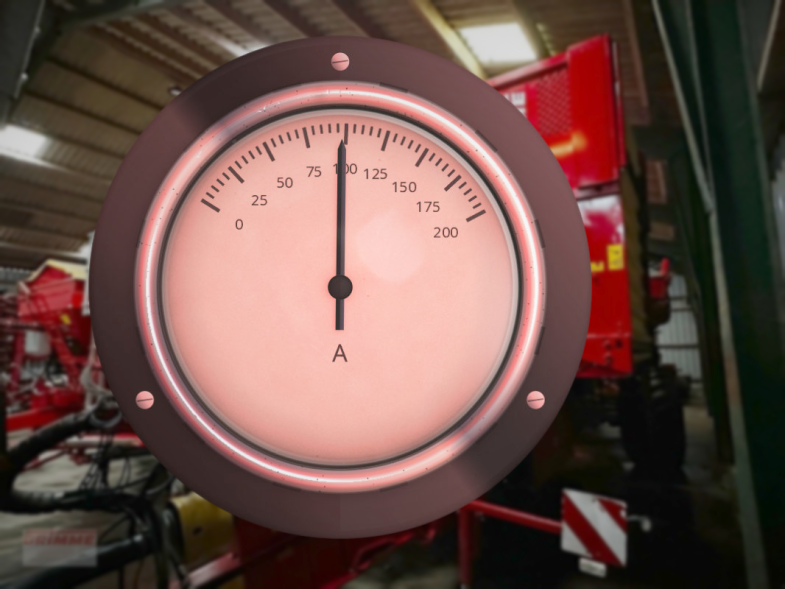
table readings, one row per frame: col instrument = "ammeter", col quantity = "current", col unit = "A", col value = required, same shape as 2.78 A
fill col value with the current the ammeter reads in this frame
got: 97.5 A
